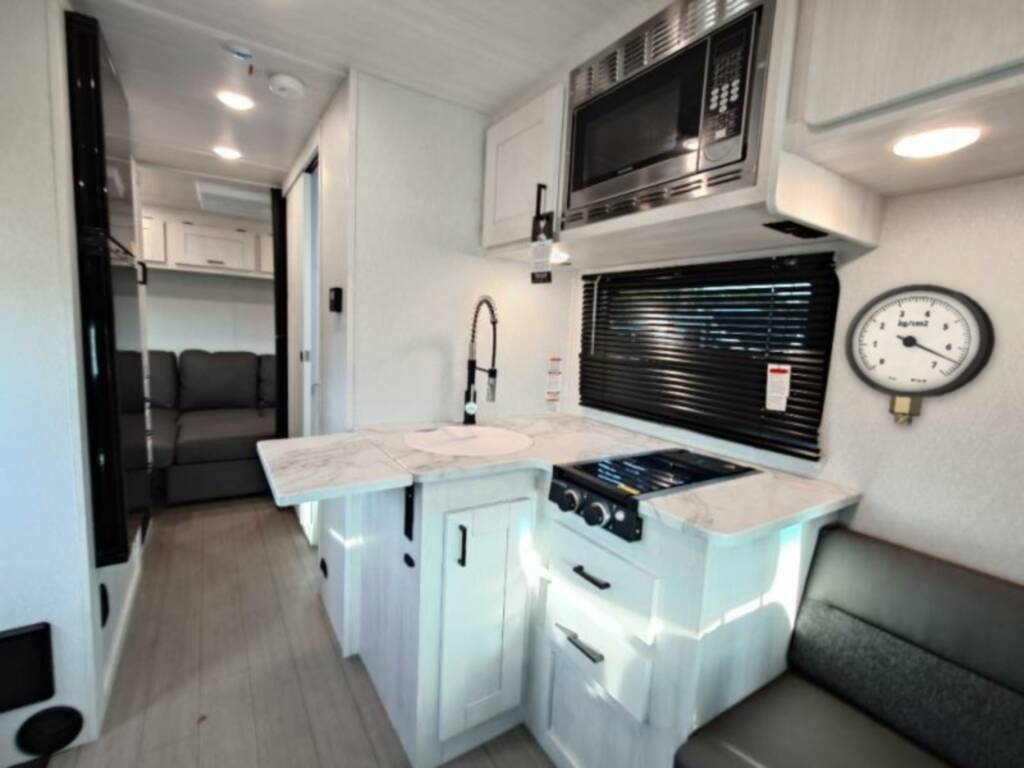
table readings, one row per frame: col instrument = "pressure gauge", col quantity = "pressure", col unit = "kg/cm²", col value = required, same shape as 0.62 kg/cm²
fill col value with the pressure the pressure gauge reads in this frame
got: 6.5 kg/cm²
